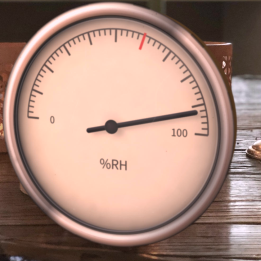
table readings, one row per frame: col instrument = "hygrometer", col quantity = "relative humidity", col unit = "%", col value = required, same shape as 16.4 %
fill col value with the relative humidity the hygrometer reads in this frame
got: 92 %
